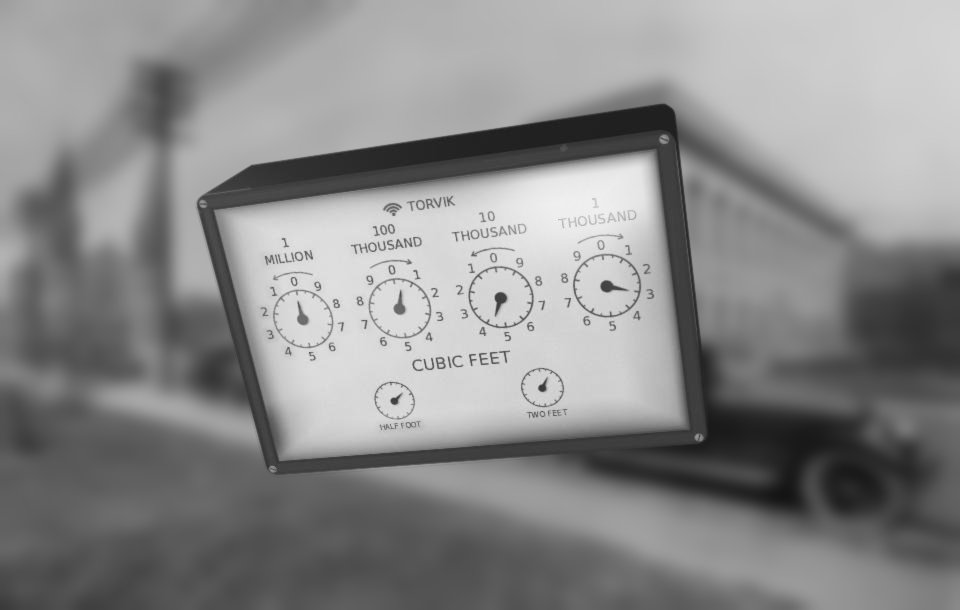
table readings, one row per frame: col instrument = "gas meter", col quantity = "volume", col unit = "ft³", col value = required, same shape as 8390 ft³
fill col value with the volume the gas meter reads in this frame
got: 4300 ft³
